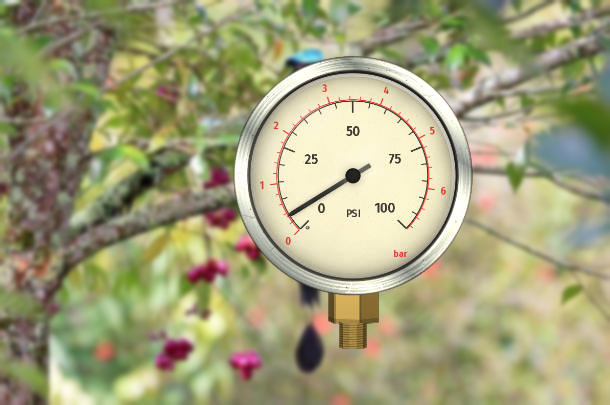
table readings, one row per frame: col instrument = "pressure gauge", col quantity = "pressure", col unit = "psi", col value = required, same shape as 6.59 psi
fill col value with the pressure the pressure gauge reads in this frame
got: 5 psi
